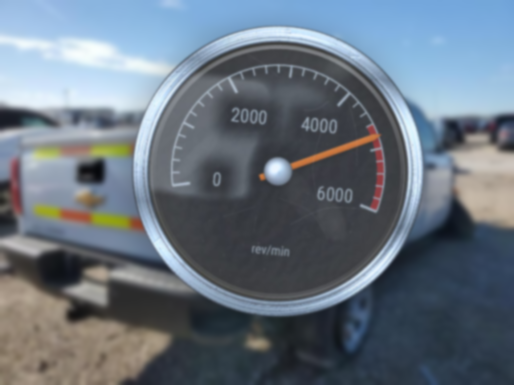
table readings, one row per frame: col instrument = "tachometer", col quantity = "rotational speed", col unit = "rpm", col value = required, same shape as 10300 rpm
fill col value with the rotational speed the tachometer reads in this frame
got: 4800 rpm
